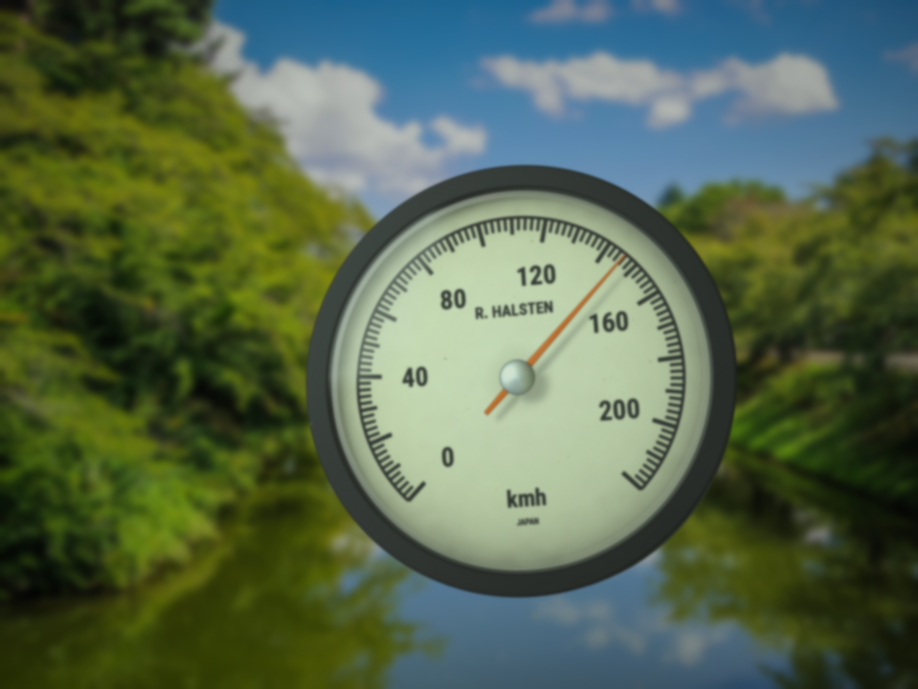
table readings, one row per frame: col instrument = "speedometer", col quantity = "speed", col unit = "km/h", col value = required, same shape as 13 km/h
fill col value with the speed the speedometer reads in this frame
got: 146 km/h
